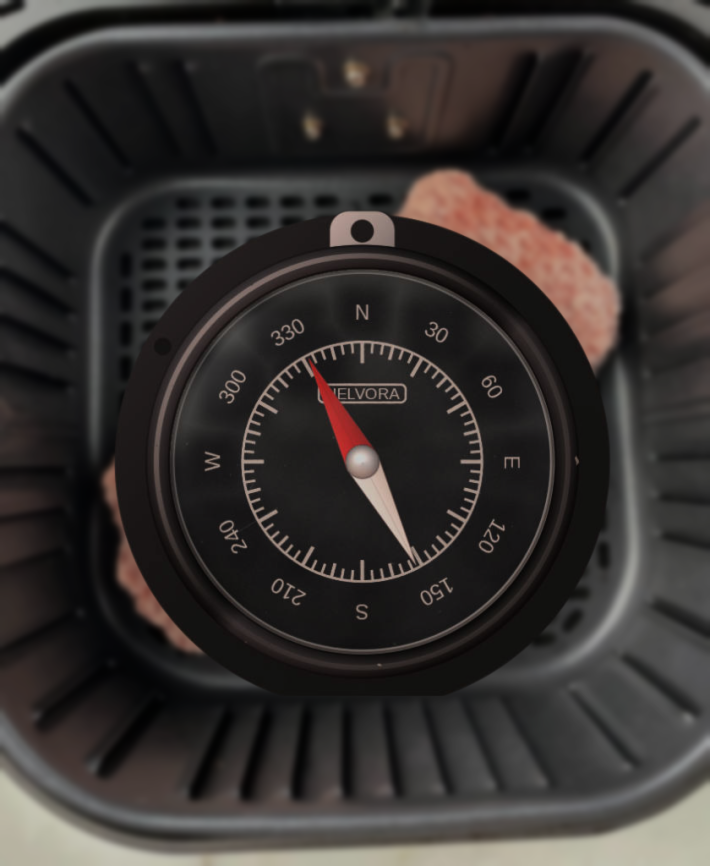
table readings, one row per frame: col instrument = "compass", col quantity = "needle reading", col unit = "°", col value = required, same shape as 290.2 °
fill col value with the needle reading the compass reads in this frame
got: 332.5 °
